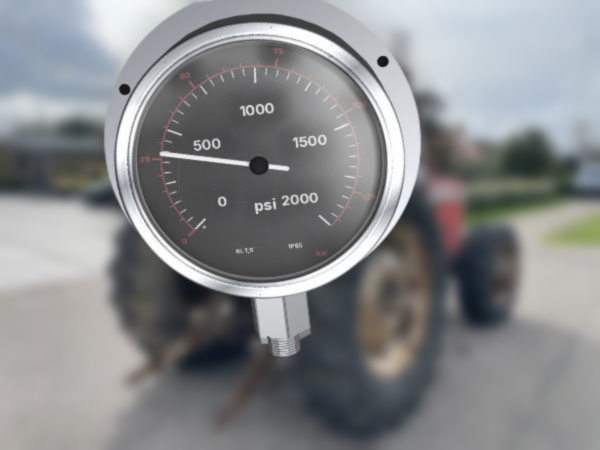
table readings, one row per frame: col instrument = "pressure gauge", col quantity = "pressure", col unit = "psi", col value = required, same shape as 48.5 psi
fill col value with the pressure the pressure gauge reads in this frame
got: 400 psi
